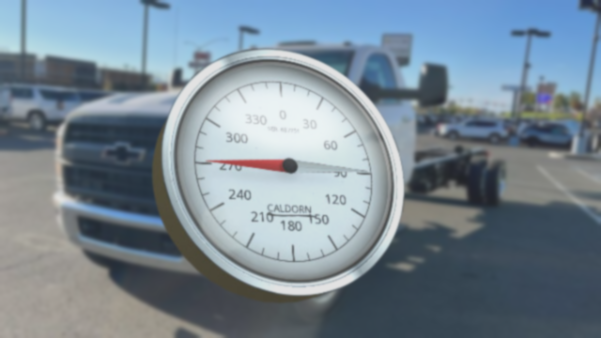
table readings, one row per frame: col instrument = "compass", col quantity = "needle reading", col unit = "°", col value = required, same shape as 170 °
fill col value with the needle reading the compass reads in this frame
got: 270 °
